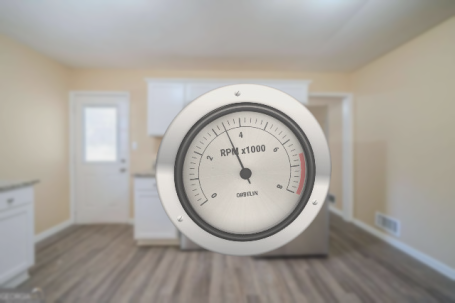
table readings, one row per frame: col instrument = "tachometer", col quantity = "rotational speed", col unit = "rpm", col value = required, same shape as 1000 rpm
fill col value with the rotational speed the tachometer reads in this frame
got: 3400 rpm
